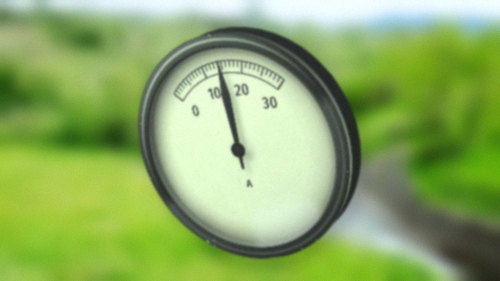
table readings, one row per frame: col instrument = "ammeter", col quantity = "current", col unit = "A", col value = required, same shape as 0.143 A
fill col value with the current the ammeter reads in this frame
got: 15 A
